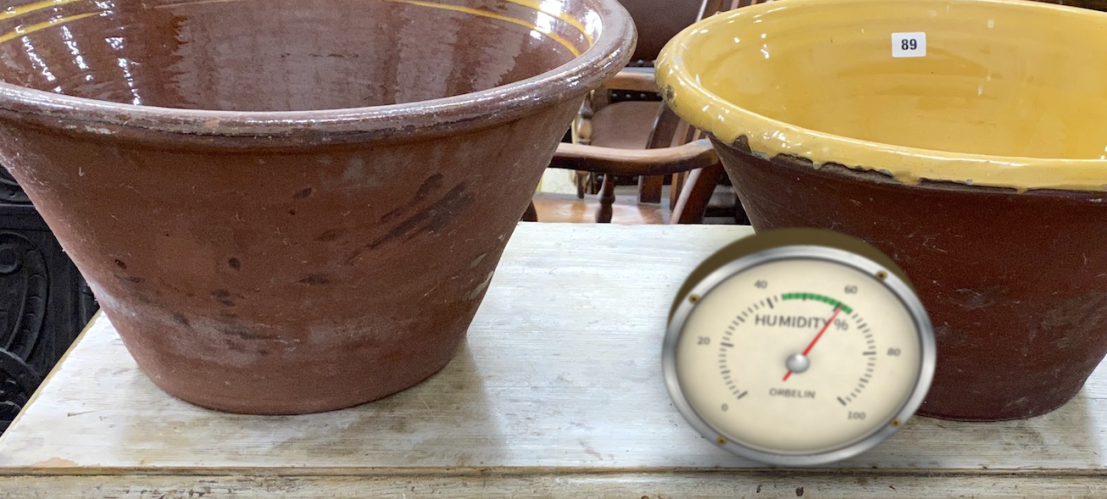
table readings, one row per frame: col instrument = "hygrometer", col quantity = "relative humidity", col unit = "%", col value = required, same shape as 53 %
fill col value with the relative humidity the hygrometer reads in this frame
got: 60 %
